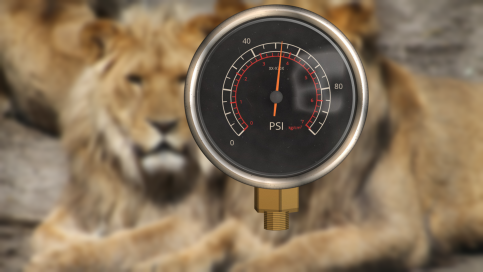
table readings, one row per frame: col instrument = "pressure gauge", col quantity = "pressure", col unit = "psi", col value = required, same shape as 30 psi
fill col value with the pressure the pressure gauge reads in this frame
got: 52.5 psi
